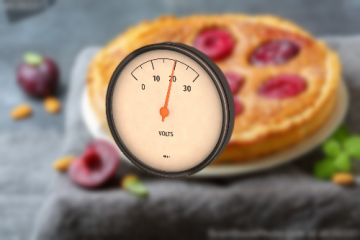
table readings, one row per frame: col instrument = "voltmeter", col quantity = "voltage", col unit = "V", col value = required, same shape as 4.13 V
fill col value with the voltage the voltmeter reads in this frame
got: 20 V
